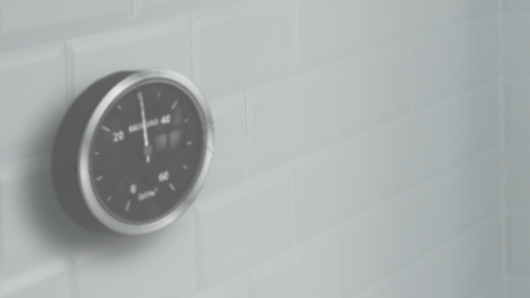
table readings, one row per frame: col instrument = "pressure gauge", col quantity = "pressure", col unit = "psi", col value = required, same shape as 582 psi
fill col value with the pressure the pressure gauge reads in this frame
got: 30 psi
